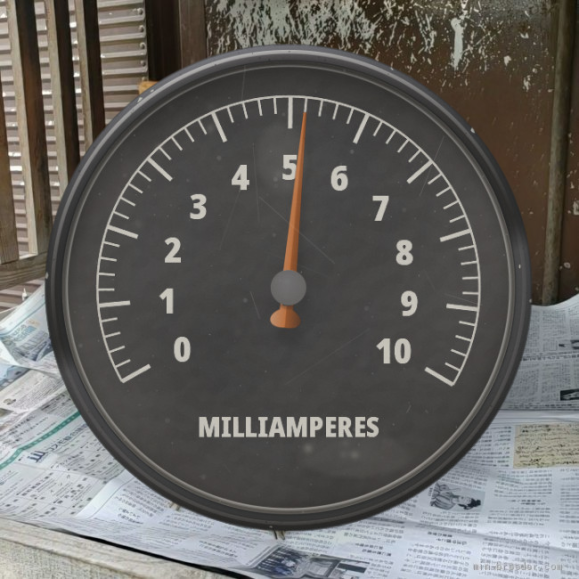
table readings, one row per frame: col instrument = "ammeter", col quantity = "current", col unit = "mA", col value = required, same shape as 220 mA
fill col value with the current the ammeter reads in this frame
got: 5.2 mA
